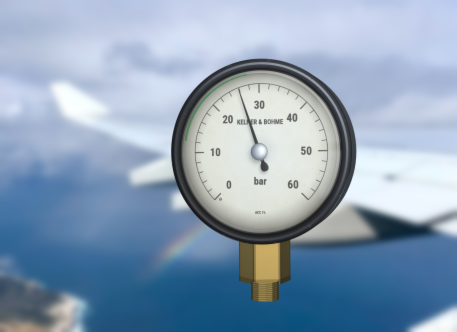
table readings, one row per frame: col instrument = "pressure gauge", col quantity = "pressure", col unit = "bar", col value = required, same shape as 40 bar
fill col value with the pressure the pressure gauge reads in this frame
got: 26 bar
